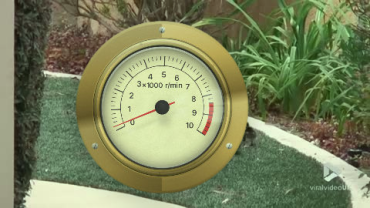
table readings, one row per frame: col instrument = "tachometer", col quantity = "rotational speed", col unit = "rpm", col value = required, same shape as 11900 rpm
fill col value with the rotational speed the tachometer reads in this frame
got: 200 rpm
